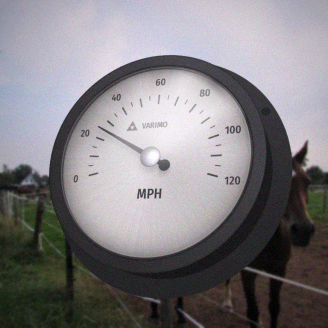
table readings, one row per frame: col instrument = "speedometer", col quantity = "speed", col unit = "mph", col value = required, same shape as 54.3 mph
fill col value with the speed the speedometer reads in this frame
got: 25 mph
